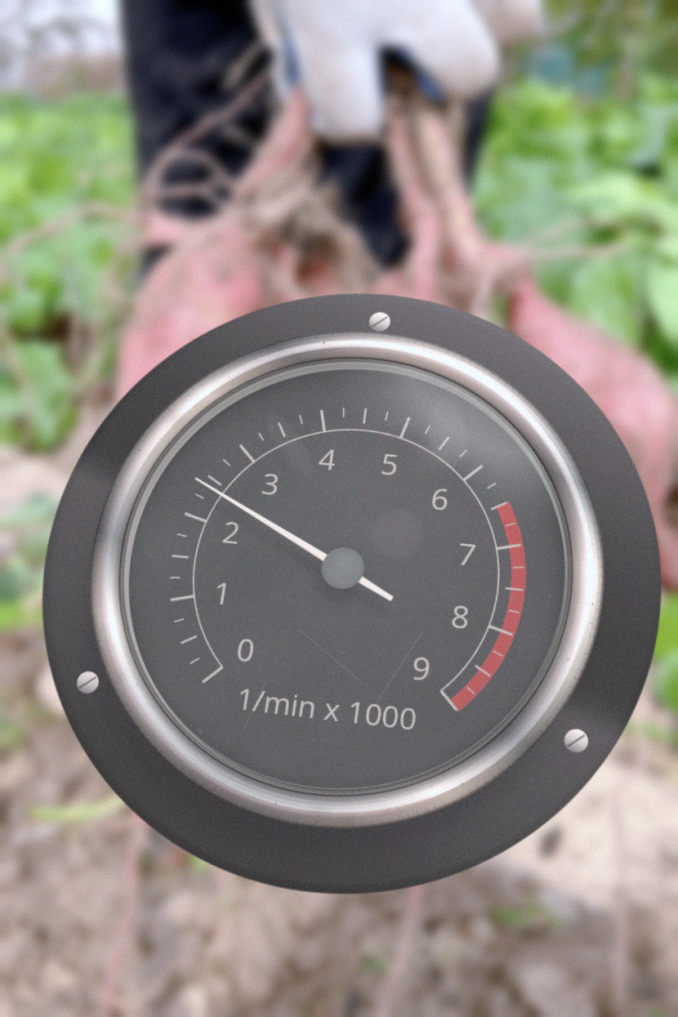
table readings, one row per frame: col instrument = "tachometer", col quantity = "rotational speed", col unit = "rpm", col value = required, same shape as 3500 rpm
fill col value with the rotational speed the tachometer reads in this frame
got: 2375 rpm
